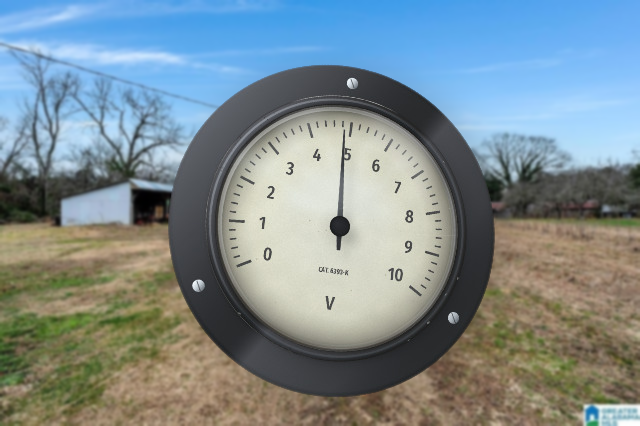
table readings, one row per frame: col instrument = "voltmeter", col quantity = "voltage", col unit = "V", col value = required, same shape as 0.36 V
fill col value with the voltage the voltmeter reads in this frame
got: 4.8 V
